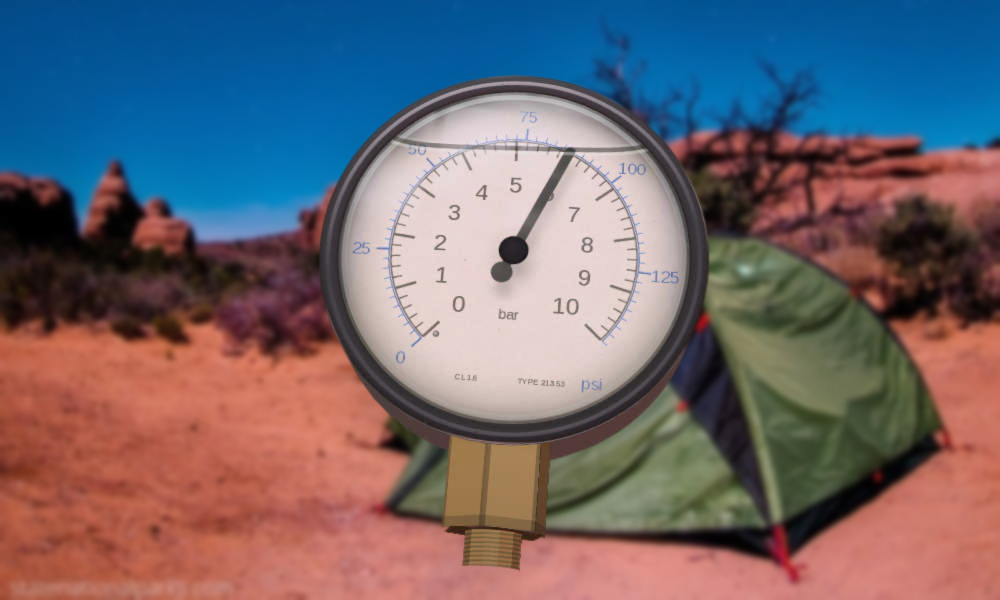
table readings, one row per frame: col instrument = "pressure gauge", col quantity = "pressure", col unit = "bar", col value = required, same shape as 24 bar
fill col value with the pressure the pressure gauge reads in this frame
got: 6 bar
